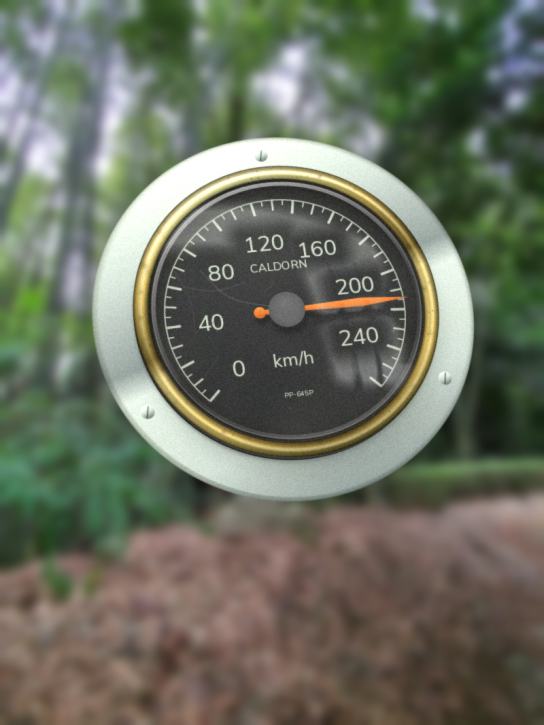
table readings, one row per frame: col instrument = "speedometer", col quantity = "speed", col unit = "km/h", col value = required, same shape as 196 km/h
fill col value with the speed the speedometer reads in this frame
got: 215 km/h
